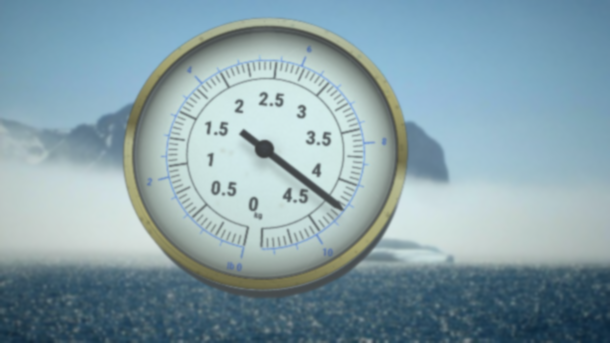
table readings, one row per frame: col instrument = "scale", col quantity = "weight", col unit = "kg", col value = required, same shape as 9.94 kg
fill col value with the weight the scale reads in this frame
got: 4.25 kg
